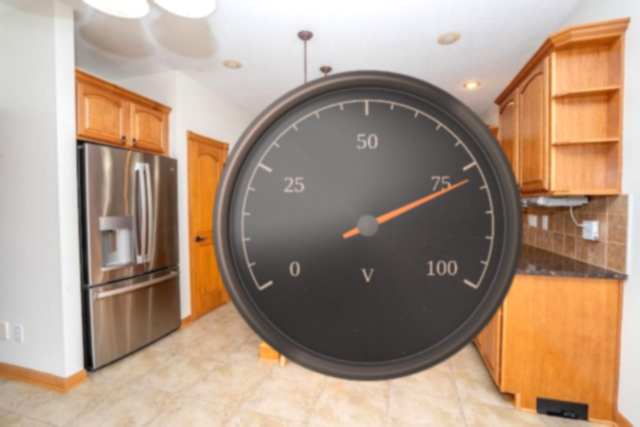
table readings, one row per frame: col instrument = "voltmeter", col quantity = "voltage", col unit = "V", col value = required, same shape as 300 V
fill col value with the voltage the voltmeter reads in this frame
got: 77.5 V
